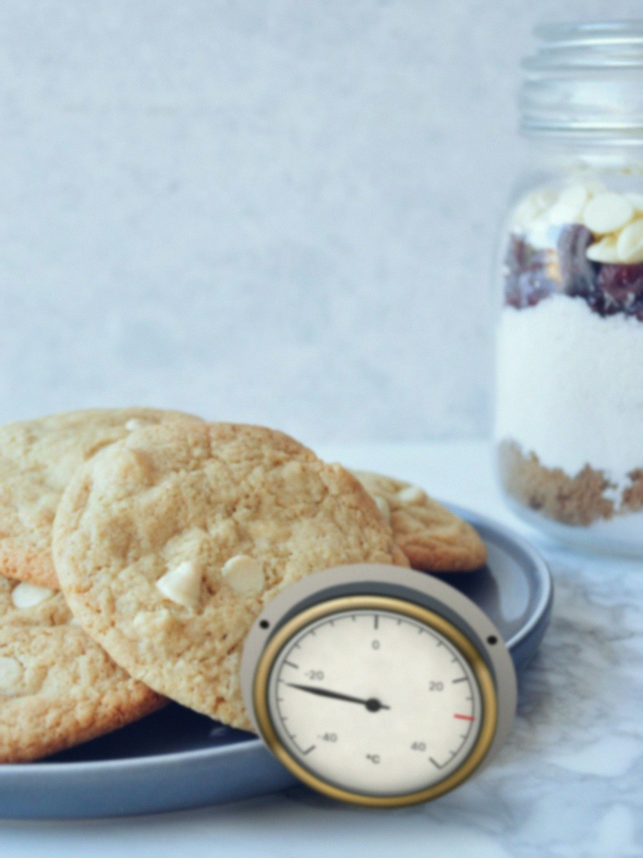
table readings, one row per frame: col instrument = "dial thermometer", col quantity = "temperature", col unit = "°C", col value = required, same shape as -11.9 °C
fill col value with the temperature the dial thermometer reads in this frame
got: -24 °C
